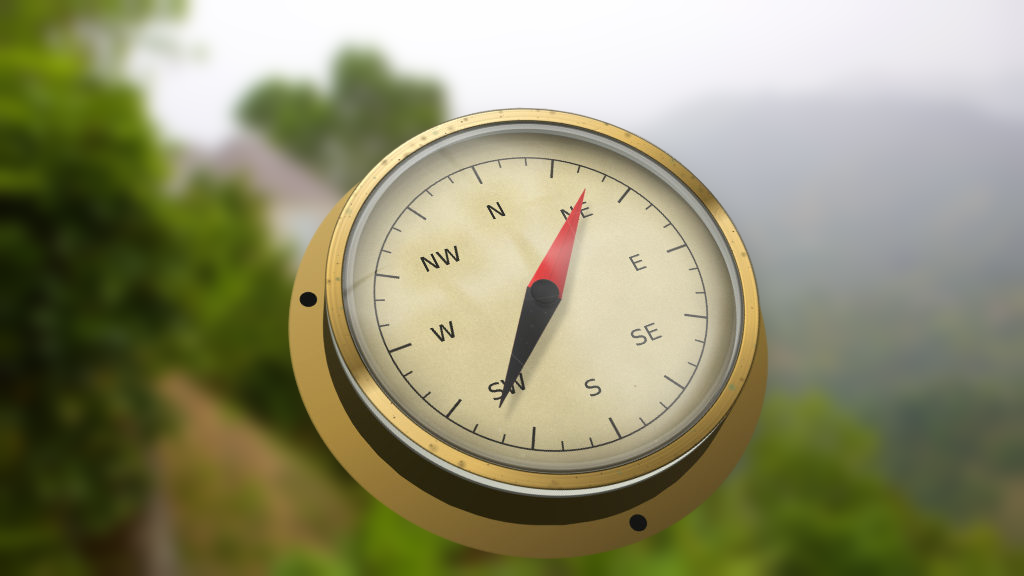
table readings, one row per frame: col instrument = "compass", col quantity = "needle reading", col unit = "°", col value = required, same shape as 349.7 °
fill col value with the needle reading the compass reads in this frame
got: 45 °
